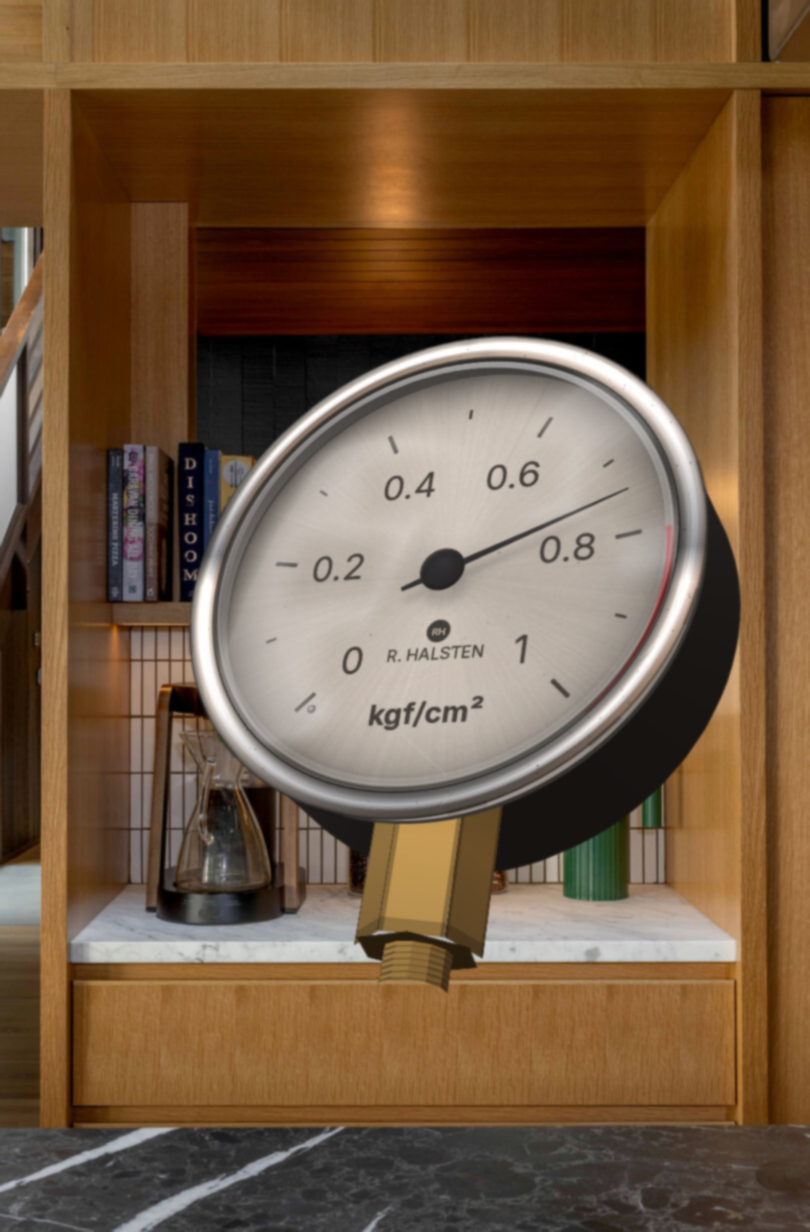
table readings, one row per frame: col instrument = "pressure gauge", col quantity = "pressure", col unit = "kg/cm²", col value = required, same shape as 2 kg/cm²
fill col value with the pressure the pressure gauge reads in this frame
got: 0.75 kg/cm²
